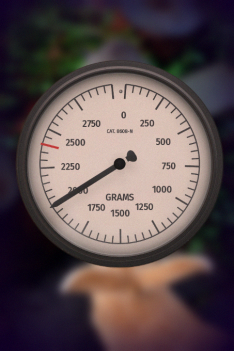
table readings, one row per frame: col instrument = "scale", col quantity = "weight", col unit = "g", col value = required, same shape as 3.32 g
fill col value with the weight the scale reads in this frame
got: 2000 g
